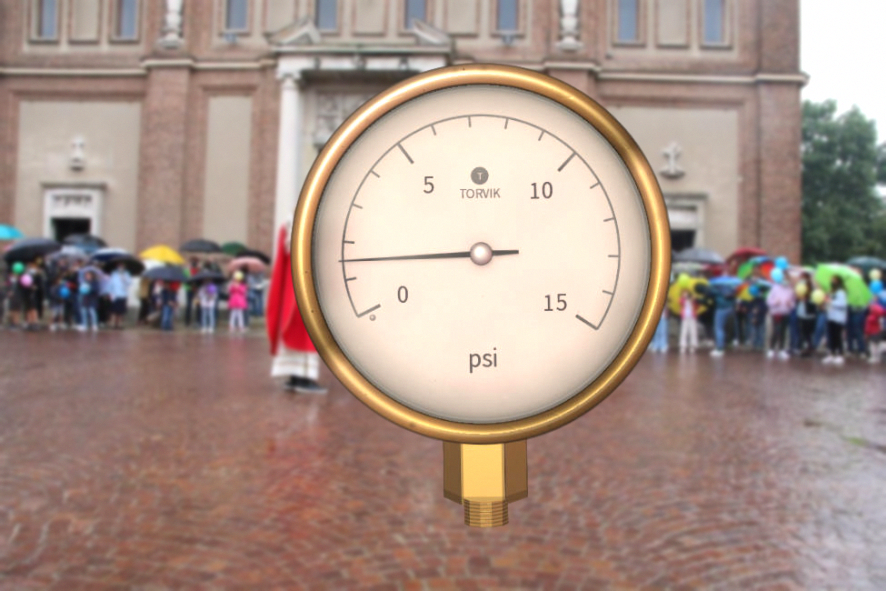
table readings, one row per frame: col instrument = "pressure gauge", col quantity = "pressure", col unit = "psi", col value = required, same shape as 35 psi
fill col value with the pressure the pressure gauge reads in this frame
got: 1.5 psi
